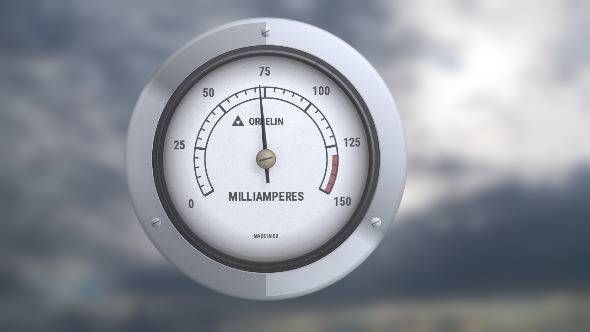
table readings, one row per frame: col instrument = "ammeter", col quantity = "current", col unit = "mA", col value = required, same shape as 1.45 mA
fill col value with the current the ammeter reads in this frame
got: 72.5 mA
